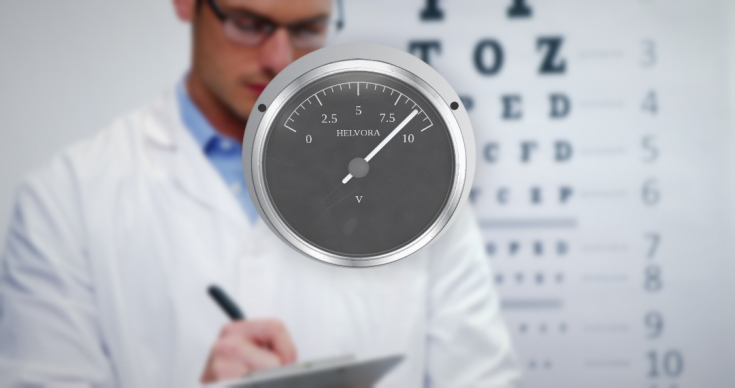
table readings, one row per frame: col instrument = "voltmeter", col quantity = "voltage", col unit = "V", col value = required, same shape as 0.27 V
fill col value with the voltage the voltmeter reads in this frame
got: 8.75 V
